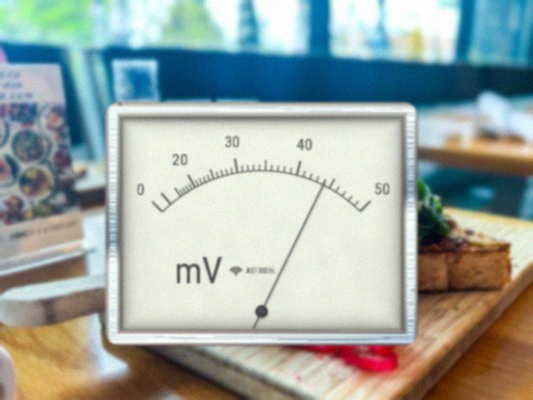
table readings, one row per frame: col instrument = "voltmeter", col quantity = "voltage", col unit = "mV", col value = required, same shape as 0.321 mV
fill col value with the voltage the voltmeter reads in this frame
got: 44 mV
